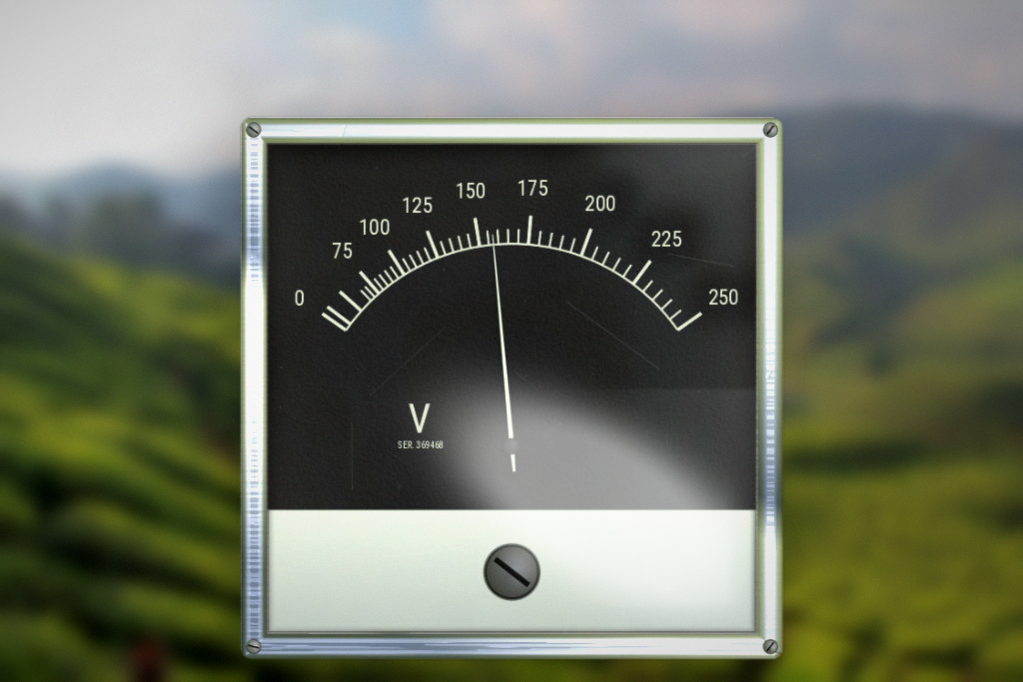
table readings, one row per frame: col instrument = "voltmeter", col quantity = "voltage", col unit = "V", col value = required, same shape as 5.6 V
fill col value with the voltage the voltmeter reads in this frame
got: 157.5 V
